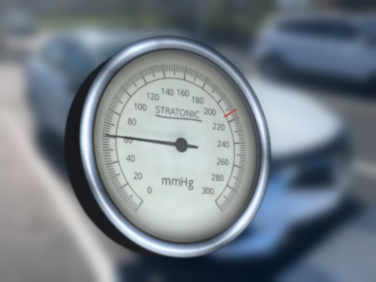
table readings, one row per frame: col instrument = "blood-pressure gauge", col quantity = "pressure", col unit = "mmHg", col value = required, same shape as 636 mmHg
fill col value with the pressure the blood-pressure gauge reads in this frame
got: 60 mmHg
